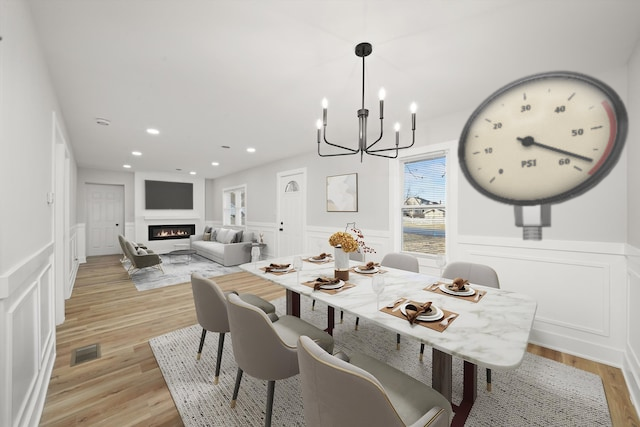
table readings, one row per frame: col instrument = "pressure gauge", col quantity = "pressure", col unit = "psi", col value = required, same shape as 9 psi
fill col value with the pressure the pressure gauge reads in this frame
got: 57.5 psi
